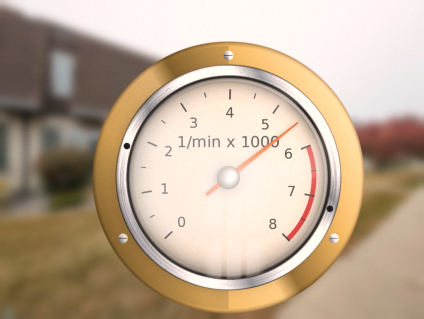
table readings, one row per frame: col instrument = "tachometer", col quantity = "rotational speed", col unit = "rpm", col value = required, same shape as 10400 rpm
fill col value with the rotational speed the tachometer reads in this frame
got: 5500 rpm
